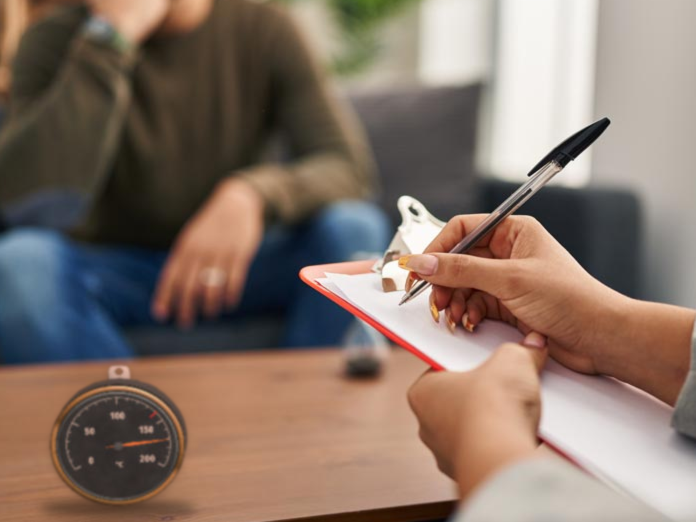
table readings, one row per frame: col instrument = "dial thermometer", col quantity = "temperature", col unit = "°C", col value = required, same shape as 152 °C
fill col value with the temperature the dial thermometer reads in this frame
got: 170 °C
